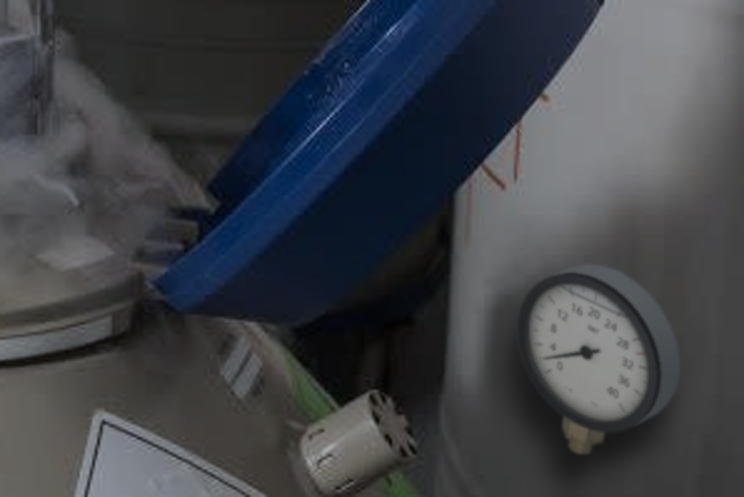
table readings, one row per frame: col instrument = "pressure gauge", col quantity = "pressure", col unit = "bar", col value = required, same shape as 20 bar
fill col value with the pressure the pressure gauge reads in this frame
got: 2 bar
